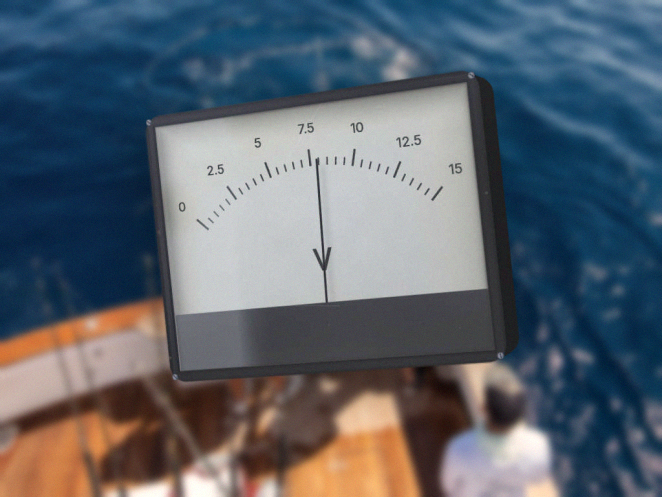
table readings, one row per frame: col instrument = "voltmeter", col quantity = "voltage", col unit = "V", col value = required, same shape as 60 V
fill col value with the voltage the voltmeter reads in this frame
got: 8 V
